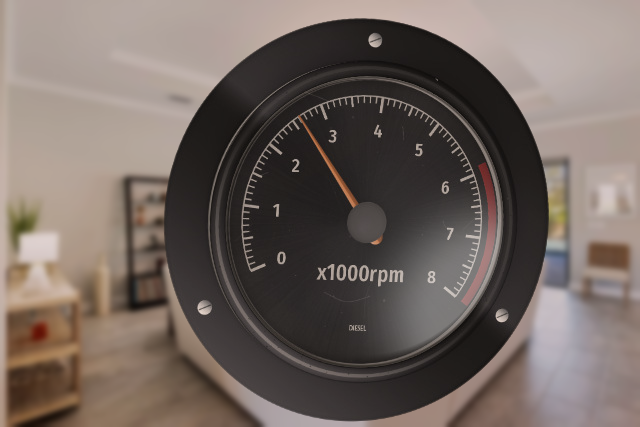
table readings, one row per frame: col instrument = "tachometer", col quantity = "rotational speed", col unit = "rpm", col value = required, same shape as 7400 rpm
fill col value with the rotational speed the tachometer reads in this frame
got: 2600 rpm
